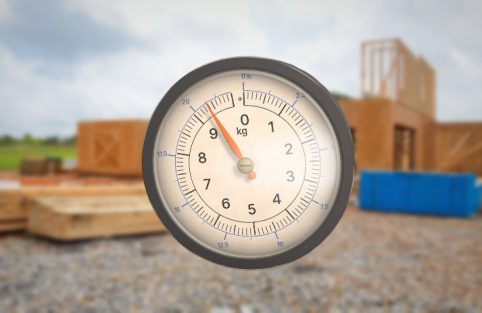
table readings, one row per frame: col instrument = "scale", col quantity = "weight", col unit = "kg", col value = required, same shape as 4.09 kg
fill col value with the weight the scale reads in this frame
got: 9.4 kg
